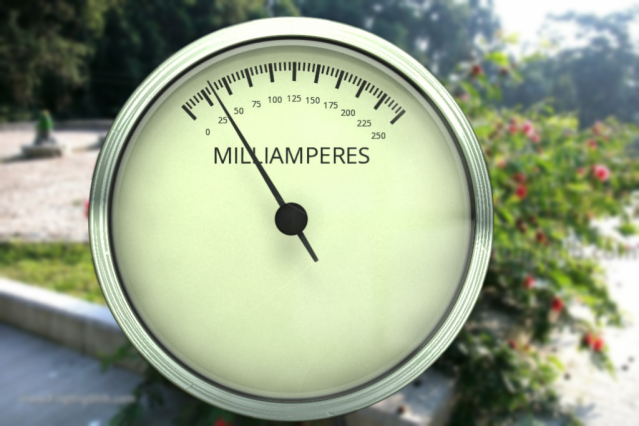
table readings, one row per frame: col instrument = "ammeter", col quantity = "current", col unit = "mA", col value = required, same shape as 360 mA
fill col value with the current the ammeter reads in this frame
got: 35 mA
